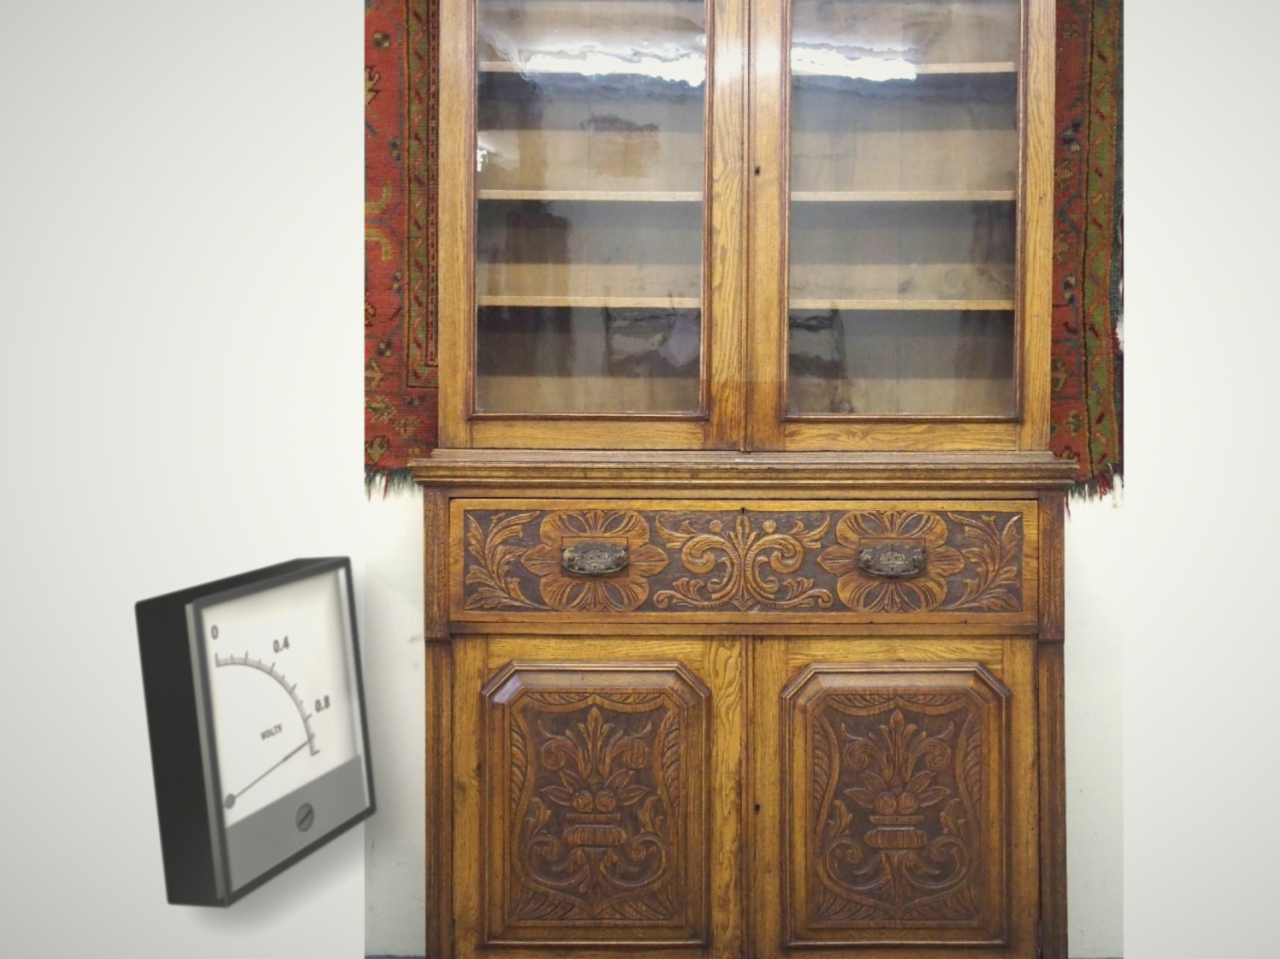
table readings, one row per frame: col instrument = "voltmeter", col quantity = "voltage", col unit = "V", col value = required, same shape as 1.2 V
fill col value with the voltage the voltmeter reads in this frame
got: 0.9 V
